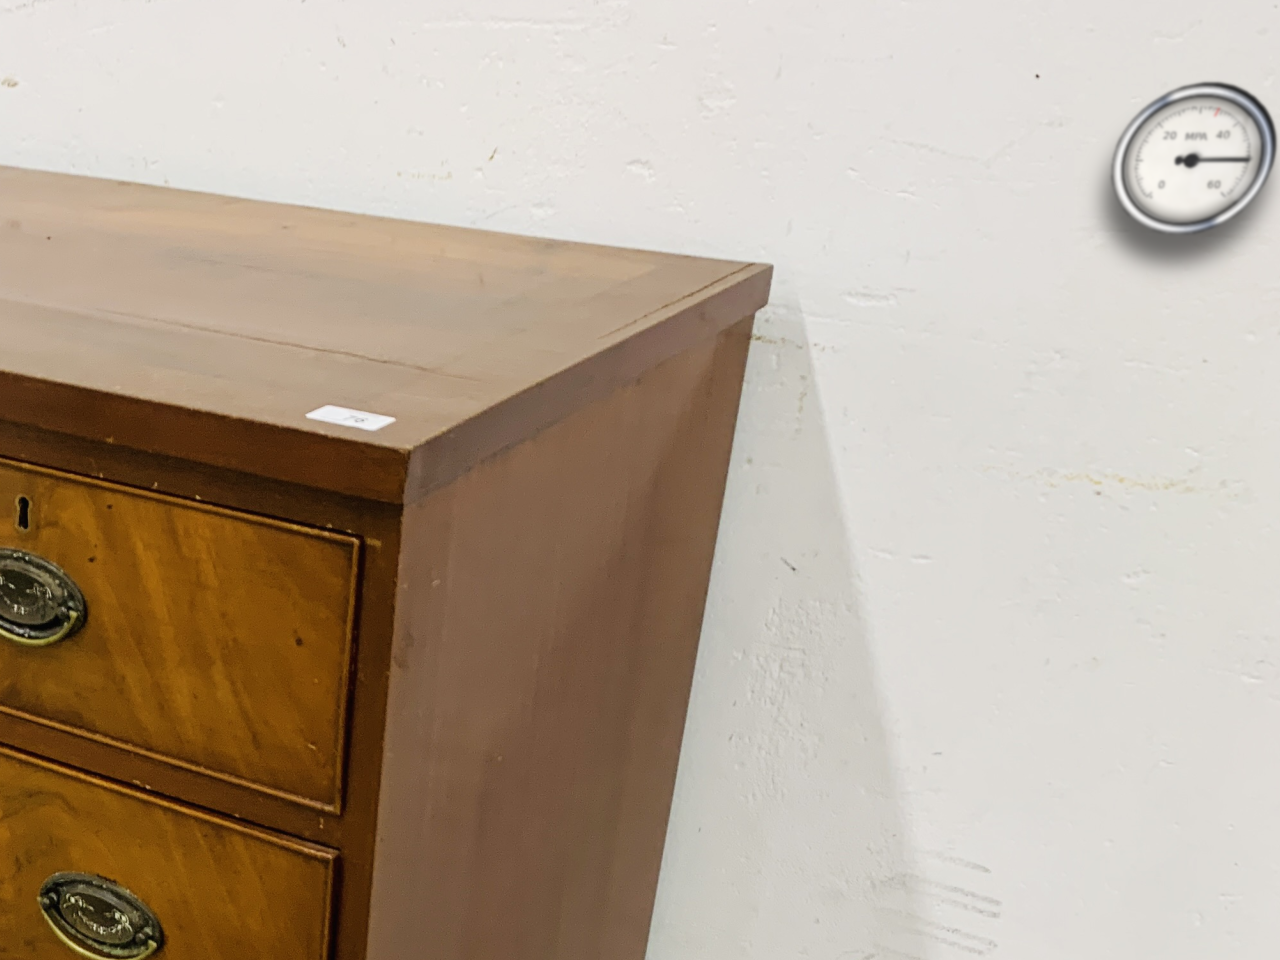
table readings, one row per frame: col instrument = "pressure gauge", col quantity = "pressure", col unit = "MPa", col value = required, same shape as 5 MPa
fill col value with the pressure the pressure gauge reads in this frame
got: 50 MPa
